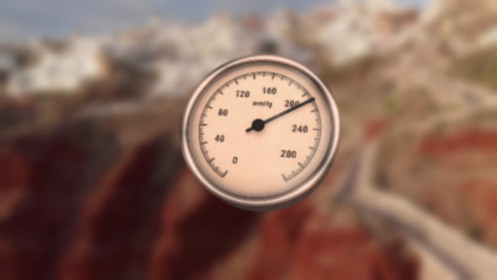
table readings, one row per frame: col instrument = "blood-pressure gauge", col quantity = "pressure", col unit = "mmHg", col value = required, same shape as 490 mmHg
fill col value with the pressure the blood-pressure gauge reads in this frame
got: 210 mmHg
